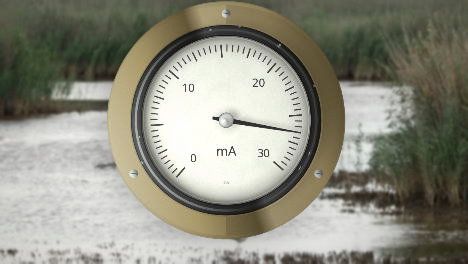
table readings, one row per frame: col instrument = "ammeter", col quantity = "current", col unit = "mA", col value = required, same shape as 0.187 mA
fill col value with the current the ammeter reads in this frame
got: 26.5 mA
